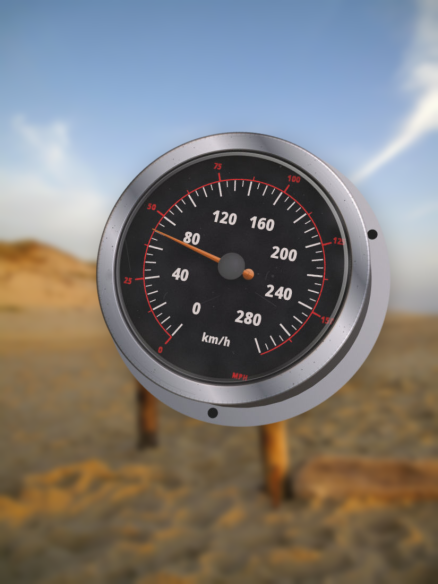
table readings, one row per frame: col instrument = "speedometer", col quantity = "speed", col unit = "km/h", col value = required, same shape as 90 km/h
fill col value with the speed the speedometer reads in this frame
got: 70 km/h
